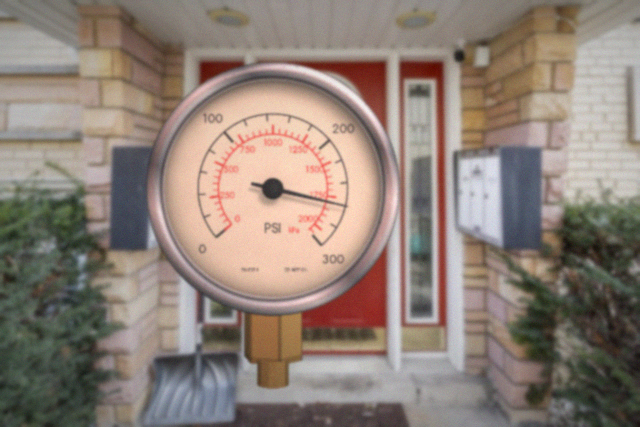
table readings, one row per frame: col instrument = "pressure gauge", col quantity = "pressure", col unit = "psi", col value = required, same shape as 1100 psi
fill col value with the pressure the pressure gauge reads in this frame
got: 260 psi
